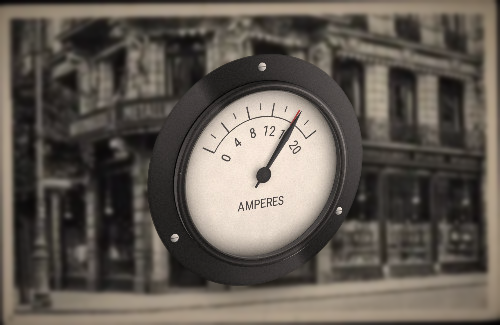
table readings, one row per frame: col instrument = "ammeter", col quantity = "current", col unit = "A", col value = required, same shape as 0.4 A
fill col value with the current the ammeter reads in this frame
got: 16 A
